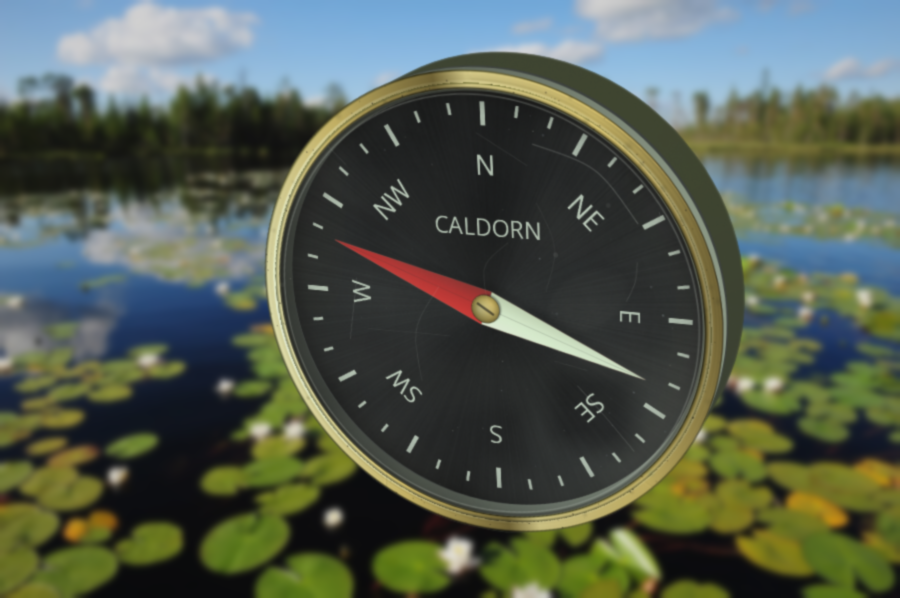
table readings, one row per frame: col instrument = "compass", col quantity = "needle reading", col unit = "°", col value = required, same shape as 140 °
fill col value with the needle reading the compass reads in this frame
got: 290 °
